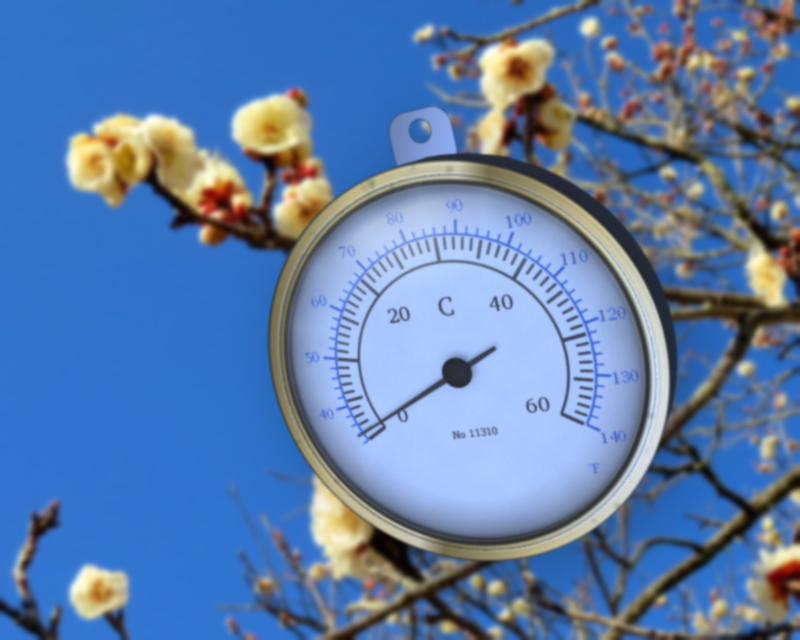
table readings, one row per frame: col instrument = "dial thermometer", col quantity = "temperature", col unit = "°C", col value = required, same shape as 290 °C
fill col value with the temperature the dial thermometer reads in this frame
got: 1 °C
